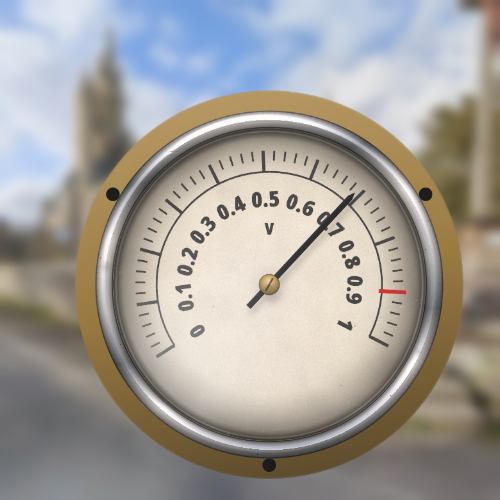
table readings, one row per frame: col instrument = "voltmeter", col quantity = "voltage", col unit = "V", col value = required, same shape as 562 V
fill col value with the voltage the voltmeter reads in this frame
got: 0.69 V
